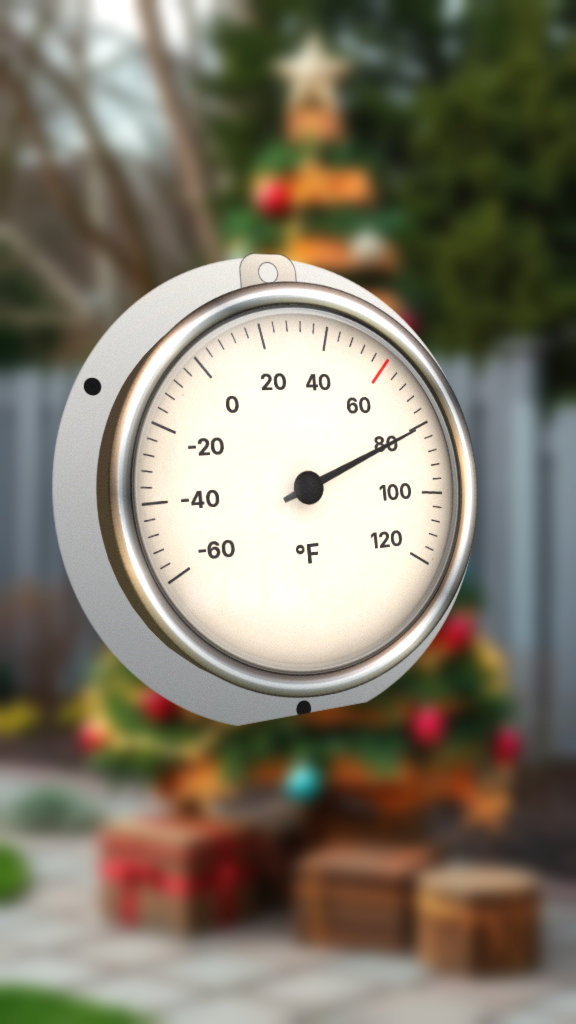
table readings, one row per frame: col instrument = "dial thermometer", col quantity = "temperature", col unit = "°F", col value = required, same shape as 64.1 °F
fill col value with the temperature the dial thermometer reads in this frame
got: 80 °F
